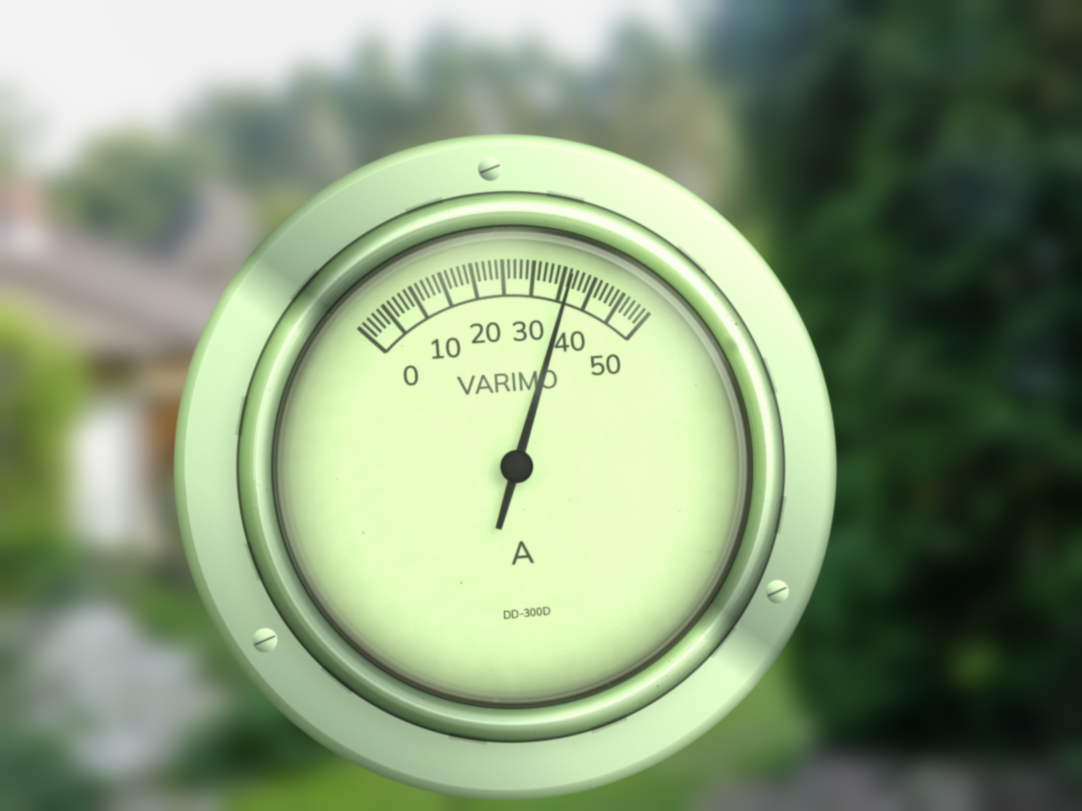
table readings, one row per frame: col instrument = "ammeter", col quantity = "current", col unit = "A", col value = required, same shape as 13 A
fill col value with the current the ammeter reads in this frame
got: 36 A
